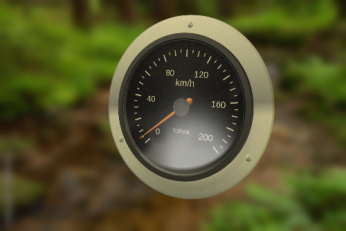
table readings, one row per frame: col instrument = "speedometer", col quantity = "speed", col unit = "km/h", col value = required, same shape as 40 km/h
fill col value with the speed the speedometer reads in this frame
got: 5 km/h
